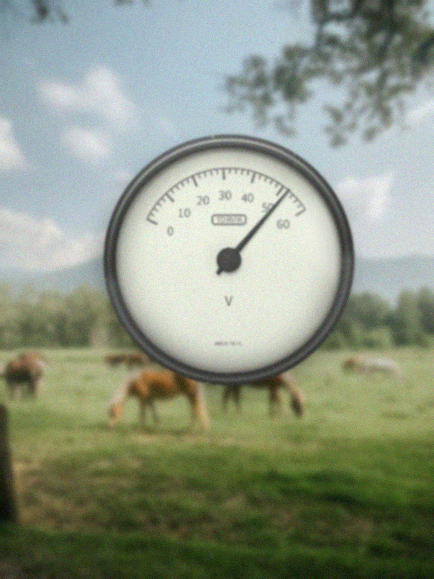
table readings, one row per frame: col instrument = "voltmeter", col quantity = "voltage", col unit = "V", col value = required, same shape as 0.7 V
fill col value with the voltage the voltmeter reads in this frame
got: 52 V
